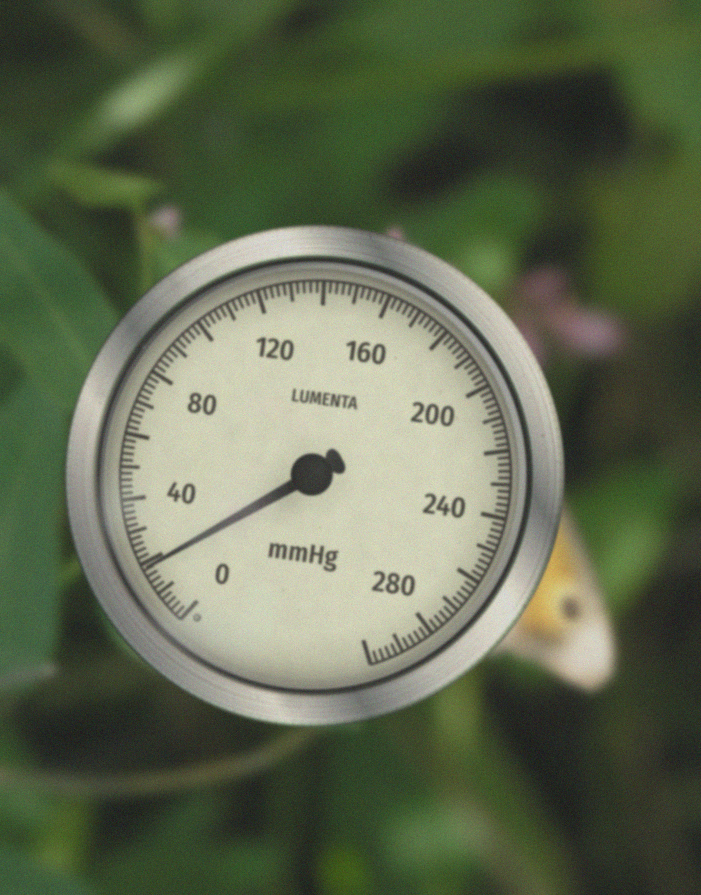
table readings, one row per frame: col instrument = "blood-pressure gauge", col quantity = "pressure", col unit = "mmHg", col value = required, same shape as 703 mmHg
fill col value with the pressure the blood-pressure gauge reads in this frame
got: 18 mmHg
